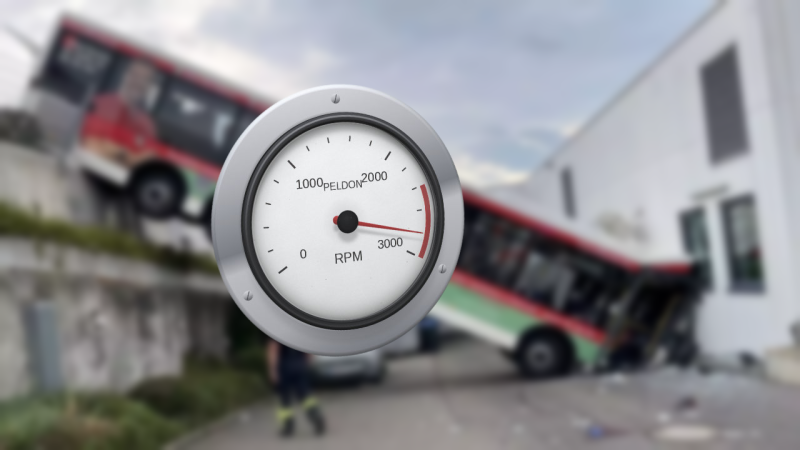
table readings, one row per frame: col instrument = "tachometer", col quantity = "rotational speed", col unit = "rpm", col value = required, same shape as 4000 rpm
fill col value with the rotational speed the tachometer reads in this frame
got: 2800 rpm
